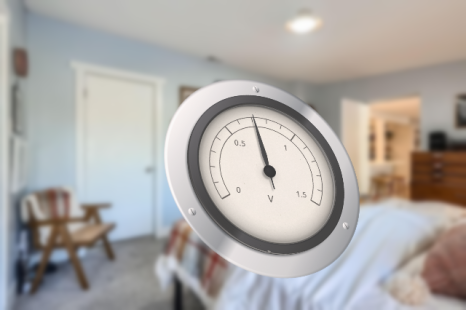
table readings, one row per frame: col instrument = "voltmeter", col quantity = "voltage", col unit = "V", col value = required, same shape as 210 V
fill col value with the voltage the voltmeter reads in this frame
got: 0.7 V
